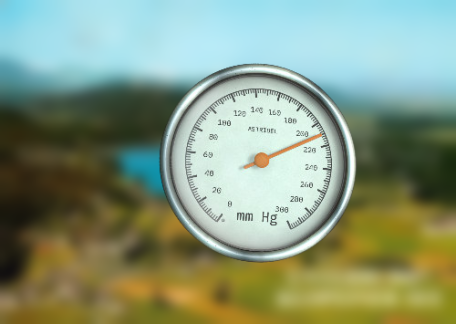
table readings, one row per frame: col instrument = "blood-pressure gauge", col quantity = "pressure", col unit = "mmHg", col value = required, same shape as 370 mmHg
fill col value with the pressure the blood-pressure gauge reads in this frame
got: 210 mmHg
